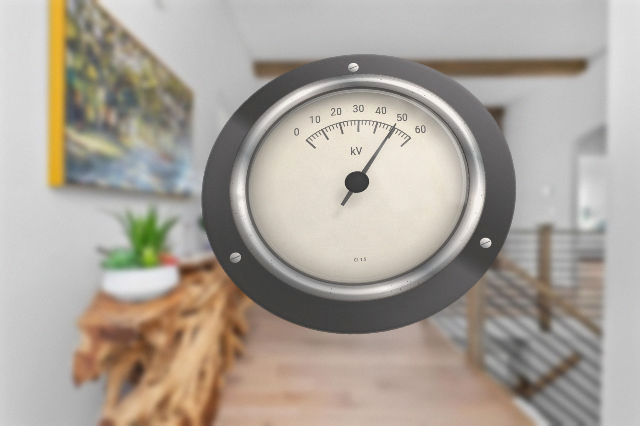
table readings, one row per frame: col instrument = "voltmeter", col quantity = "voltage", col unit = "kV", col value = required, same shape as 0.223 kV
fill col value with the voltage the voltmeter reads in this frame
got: 50 kV
